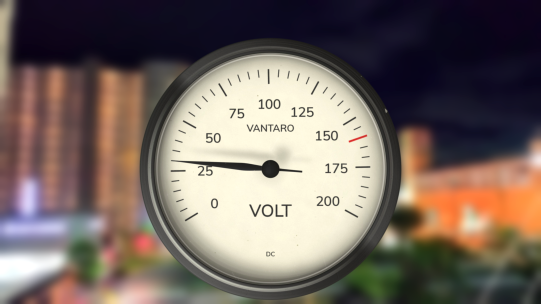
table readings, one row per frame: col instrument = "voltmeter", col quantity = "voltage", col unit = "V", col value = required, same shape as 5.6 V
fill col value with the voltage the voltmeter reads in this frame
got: 30 V
